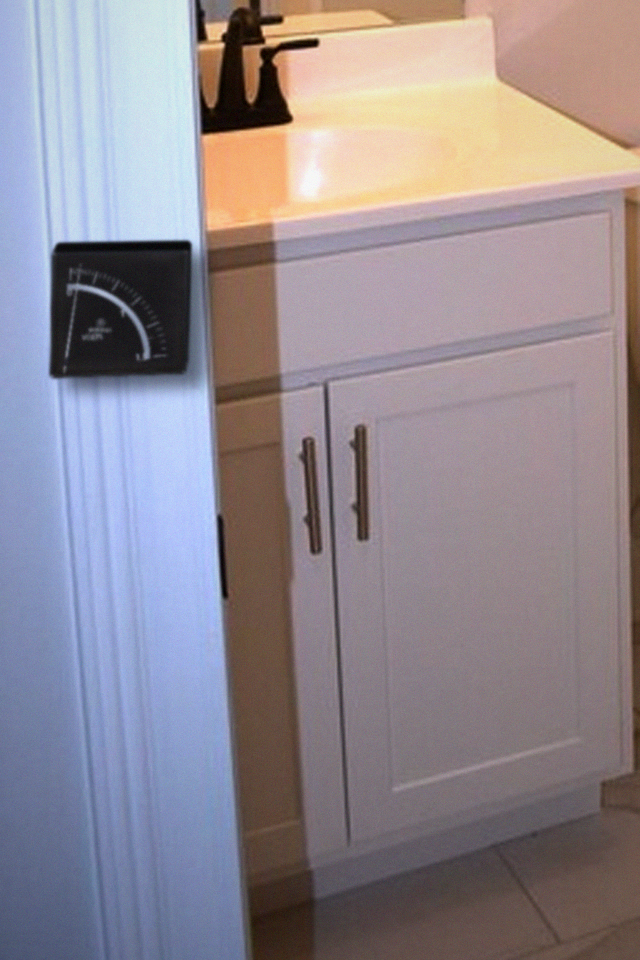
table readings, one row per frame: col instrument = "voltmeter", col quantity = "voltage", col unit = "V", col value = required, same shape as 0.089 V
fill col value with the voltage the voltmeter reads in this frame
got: 0.25 V
